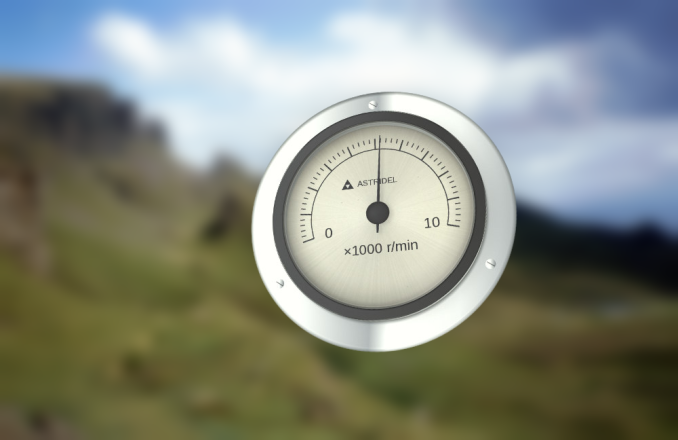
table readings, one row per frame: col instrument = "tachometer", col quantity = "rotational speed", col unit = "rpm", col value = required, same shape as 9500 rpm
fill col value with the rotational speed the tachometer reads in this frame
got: 5200 rpm
